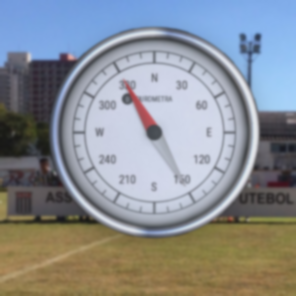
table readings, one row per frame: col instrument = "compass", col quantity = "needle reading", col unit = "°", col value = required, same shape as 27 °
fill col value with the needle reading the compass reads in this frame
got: 330 °
